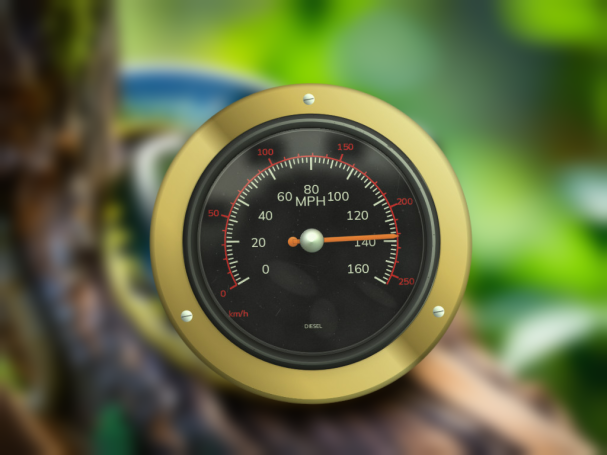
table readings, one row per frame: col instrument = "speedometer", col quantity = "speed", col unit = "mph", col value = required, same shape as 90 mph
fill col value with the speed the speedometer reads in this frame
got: 138 mph
